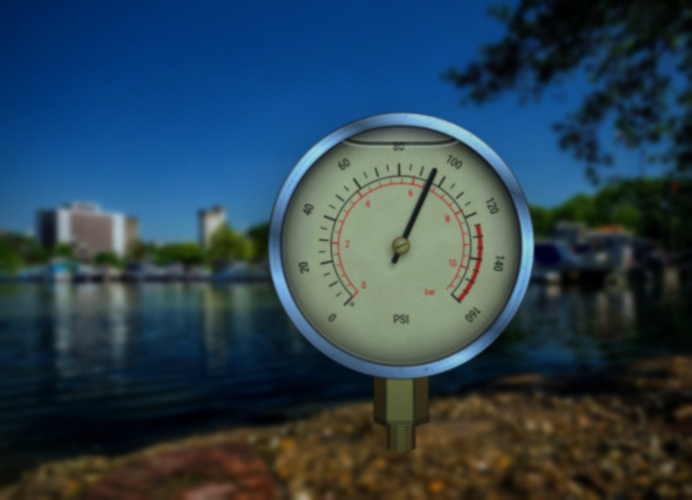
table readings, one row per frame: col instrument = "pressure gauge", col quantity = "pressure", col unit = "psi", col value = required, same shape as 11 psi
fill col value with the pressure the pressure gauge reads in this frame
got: 95 psi
